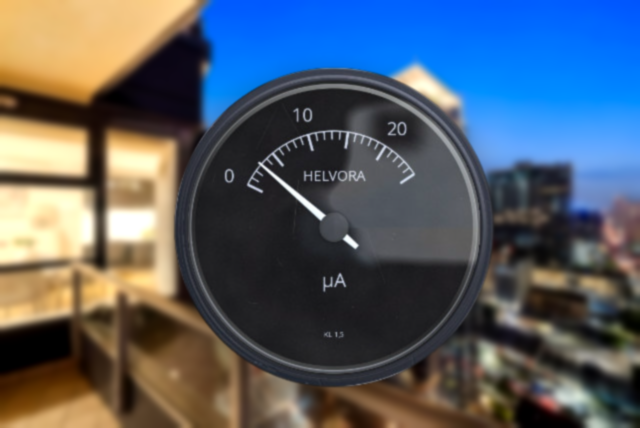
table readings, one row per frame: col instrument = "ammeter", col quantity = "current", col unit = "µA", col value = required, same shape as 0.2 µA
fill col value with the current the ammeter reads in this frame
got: 3 µA
